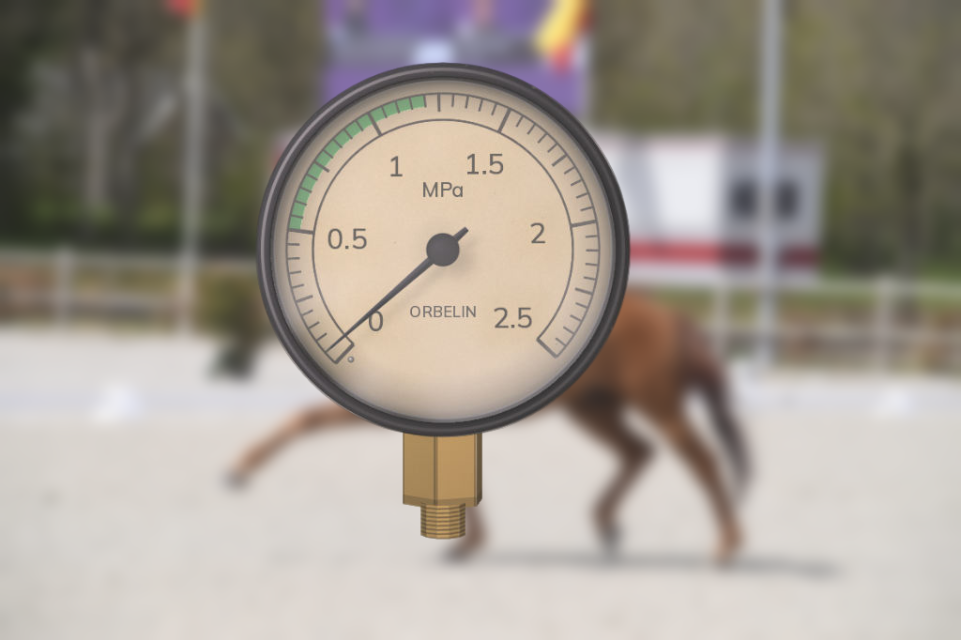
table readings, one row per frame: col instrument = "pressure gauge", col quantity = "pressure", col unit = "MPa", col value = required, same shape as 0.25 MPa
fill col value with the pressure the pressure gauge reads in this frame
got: 0.05 MPa
